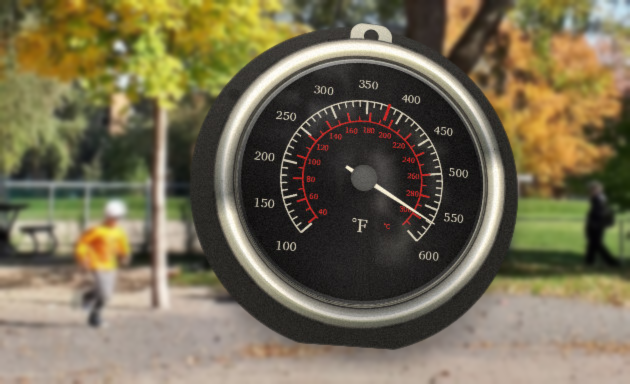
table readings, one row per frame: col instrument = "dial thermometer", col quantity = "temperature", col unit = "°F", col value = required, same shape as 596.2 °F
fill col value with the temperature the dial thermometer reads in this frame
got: 570 °F
